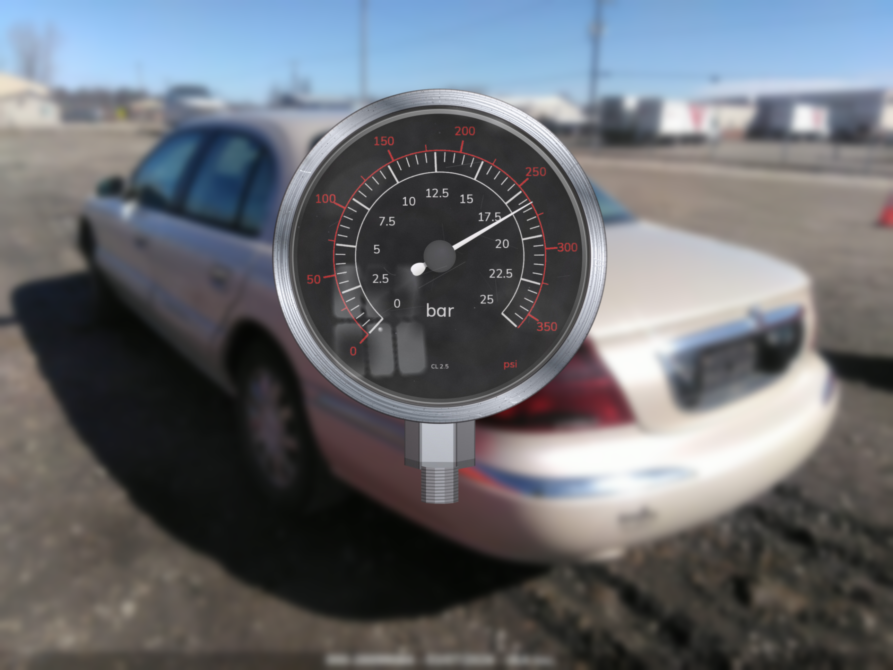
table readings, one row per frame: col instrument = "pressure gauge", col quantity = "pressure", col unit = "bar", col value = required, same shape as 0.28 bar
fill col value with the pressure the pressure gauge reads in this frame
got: 18.25 bar
